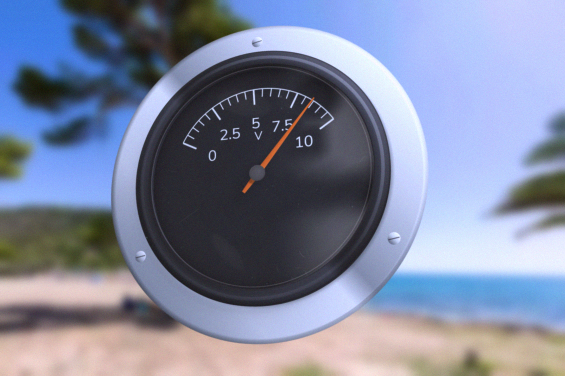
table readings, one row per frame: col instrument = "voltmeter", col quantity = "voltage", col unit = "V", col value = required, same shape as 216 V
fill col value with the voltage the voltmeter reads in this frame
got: 8.5 V
